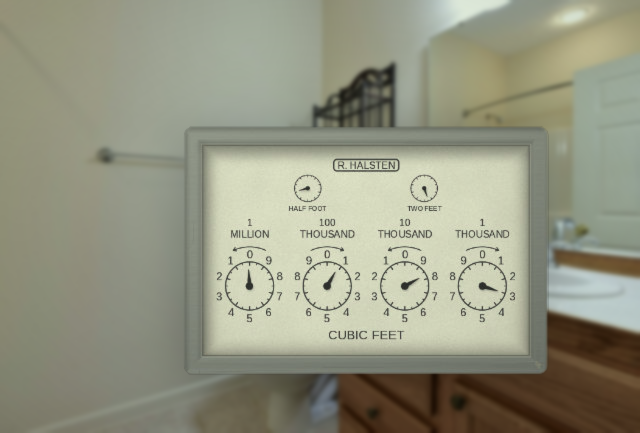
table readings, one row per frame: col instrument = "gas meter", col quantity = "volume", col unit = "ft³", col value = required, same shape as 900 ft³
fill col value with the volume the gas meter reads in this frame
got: 8300 ft³
